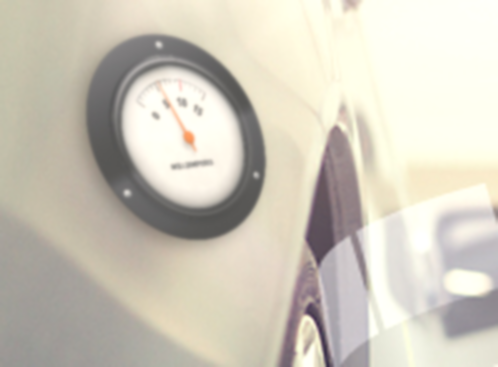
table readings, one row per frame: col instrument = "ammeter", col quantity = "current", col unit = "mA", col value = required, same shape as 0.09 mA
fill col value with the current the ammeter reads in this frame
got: 5 mA
